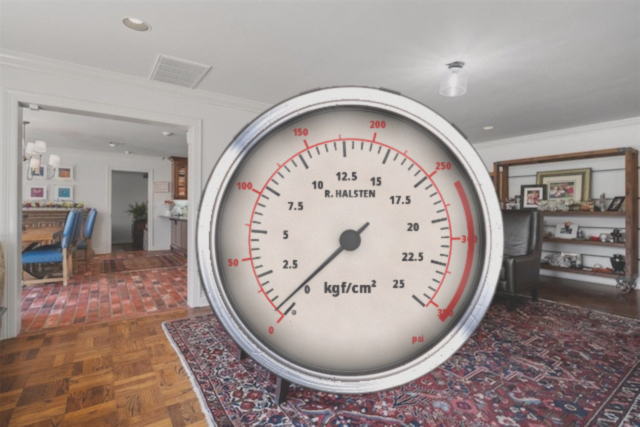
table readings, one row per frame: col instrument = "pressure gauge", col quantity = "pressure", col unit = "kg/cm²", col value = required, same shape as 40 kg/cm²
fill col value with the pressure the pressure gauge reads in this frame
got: 0.5 kg/cm²
